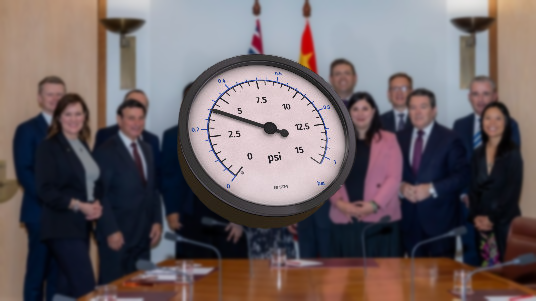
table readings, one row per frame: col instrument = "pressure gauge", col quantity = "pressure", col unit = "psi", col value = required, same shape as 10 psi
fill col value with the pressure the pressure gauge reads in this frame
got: 4 psi
